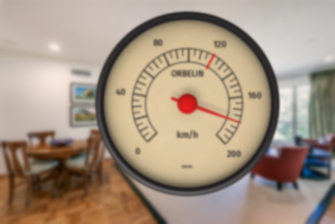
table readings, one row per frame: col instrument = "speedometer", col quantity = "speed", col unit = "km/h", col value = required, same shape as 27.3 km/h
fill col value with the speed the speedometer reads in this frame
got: 180 km/h
